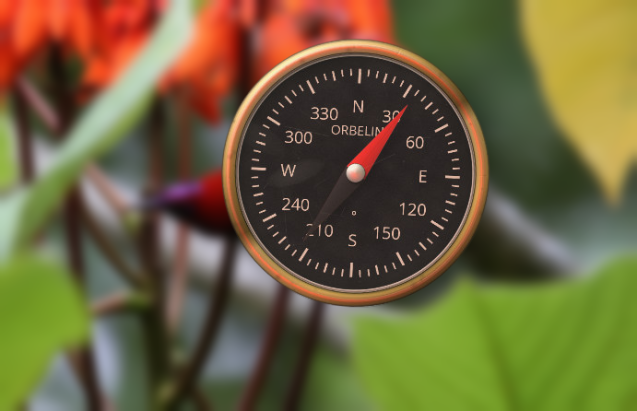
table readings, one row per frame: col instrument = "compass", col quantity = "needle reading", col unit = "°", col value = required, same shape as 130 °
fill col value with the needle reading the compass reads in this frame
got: 35 °
